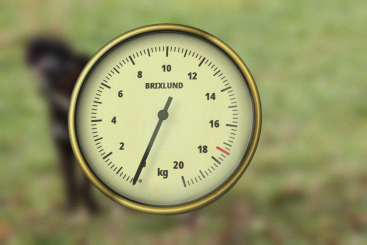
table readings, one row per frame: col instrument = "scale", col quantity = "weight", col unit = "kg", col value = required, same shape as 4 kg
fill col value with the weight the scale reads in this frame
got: 0 kg
